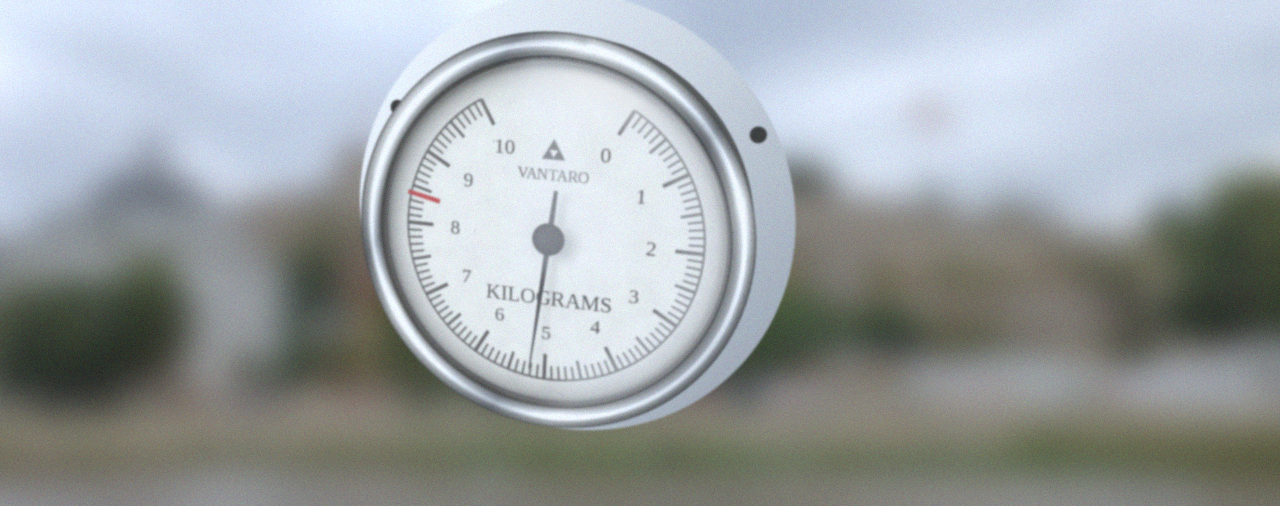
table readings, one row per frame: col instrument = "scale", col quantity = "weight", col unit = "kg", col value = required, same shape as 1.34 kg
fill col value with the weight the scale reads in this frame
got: 5.2 kg
